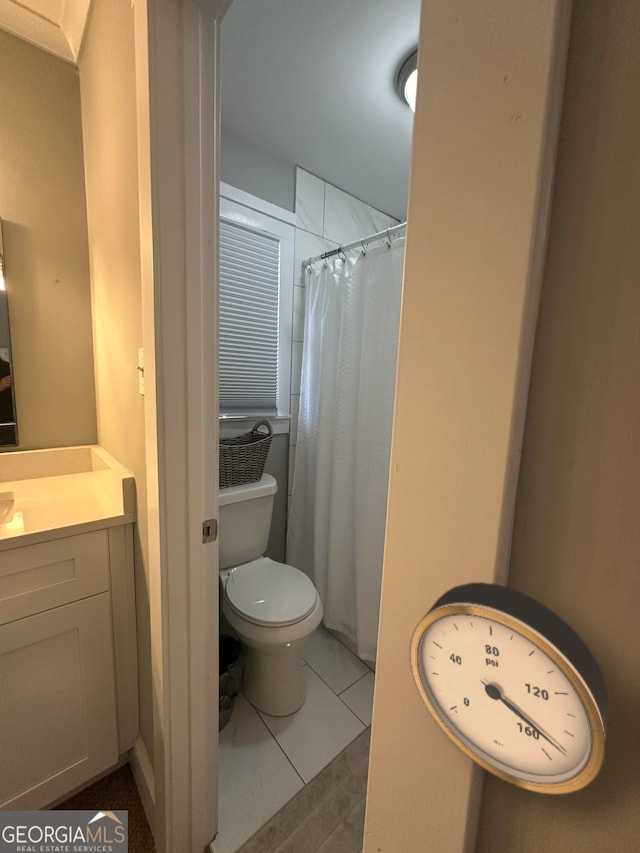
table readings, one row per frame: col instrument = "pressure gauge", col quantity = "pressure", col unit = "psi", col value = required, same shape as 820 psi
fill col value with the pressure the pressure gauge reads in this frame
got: 150 psi
